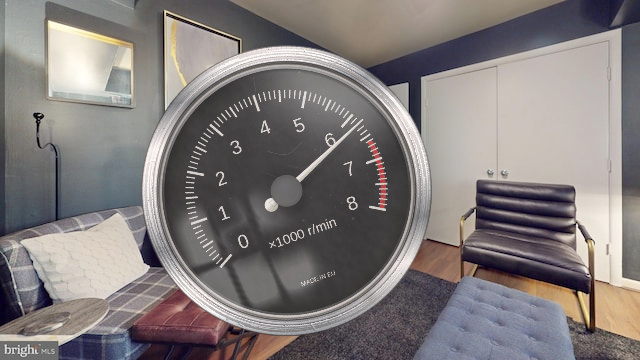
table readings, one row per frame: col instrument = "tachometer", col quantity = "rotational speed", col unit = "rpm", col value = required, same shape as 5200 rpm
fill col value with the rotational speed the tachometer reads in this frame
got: 6200 rpm
